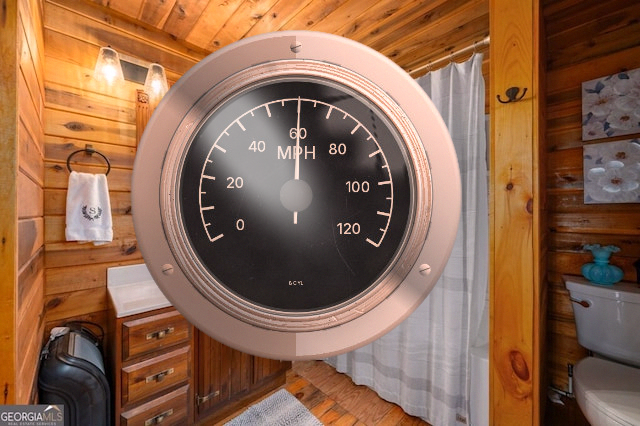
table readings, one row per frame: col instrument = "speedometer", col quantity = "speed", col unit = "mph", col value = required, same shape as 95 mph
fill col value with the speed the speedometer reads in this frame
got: 60 mph
